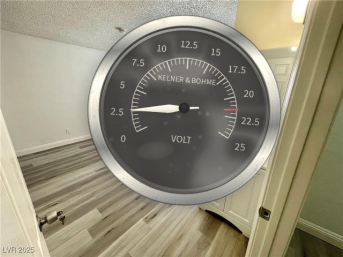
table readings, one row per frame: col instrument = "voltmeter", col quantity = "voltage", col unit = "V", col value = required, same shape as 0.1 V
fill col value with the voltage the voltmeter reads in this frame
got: 2.5 V
